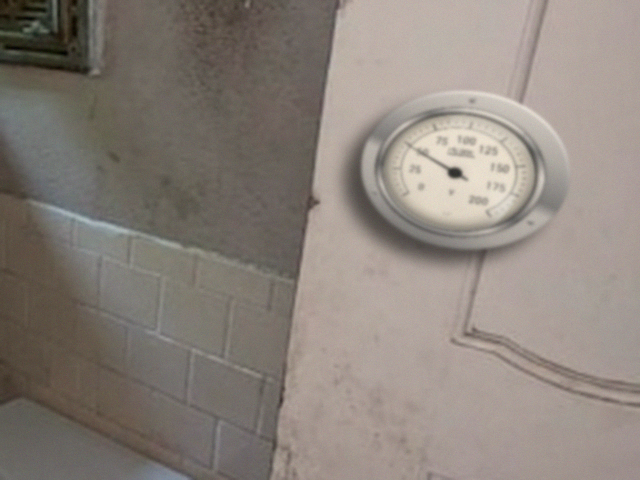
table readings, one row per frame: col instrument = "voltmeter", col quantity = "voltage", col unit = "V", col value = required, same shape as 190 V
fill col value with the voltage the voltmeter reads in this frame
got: 50 V
